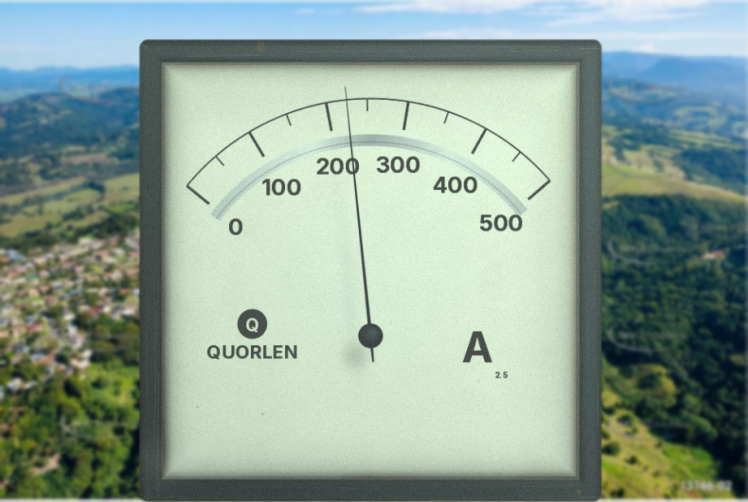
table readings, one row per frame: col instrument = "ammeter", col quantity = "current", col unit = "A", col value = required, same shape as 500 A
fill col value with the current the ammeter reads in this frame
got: 225 A
